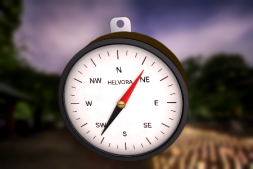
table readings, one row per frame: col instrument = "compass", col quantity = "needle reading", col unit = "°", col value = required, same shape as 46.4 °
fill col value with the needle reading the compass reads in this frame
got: 35 °
